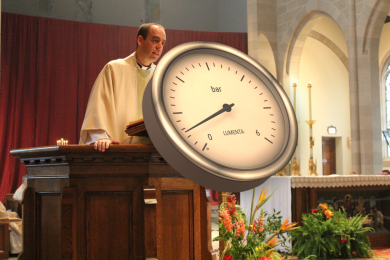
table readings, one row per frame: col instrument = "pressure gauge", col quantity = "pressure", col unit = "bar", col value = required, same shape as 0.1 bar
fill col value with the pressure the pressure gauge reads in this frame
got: 0.5 bar
